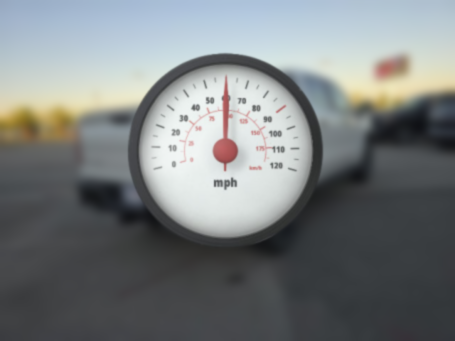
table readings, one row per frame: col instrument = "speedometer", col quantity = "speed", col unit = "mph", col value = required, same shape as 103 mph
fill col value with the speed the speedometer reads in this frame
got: 60 mph
